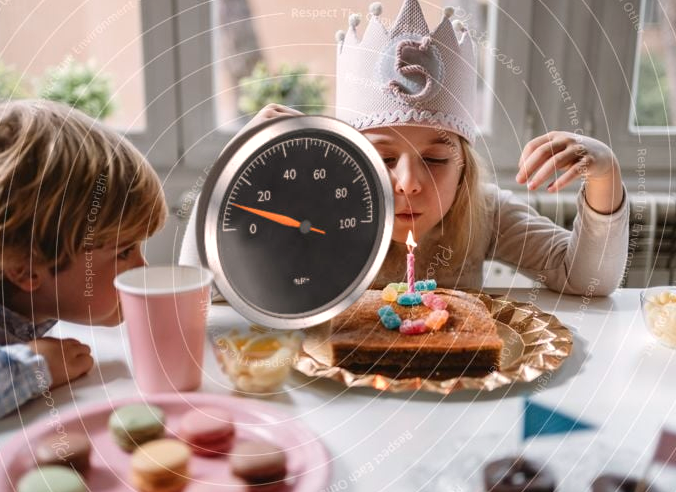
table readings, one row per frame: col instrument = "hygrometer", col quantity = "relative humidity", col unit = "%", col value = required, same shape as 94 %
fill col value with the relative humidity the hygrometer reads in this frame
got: 10 %
